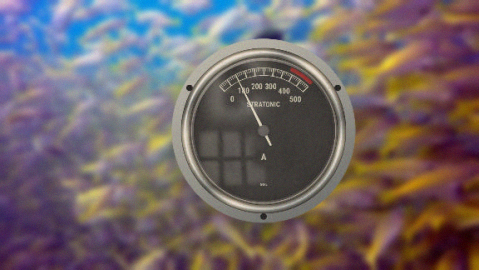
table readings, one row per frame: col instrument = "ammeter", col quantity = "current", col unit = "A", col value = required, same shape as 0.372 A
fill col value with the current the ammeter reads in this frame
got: 100 A
